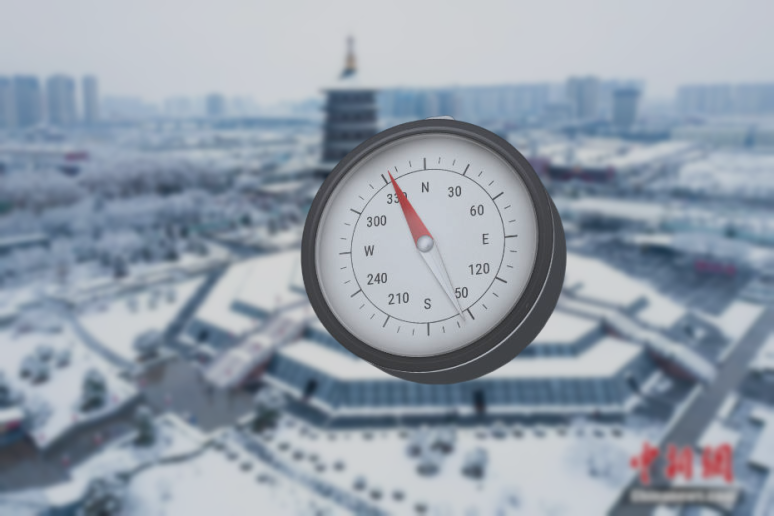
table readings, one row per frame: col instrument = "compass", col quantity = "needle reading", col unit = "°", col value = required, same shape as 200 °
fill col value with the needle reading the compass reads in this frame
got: 335 °
